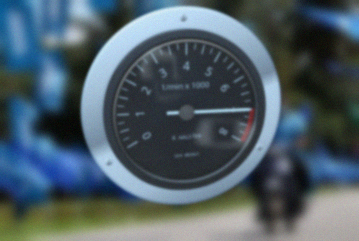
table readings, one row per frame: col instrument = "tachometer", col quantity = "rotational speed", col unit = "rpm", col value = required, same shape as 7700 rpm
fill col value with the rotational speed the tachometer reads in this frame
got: 7000 rpm
